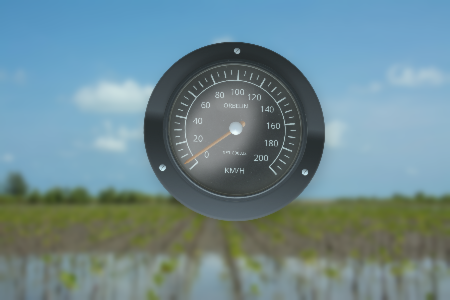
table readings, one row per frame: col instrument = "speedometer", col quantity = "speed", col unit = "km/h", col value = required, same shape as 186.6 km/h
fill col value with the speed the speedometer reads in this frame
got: 5 km/h
